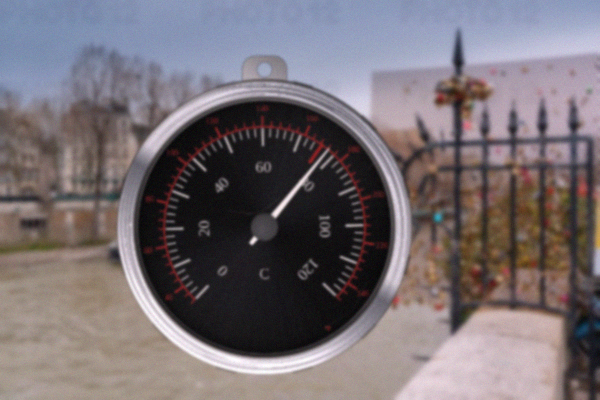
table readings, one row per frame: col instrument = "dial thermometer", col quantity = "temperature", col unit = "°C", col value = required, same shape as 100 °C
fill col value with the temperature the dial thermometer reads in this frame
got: 78 °C
